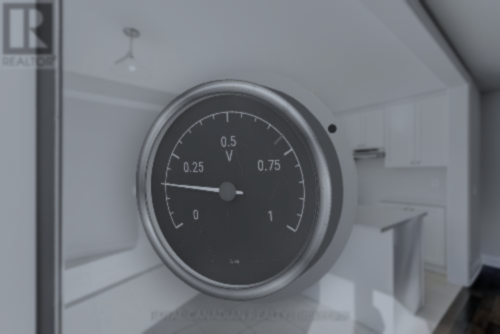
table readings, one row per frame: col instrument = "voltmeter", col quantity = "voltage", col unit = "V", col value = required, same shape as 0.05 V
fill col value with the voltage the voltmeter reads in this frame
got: 0.15 V
